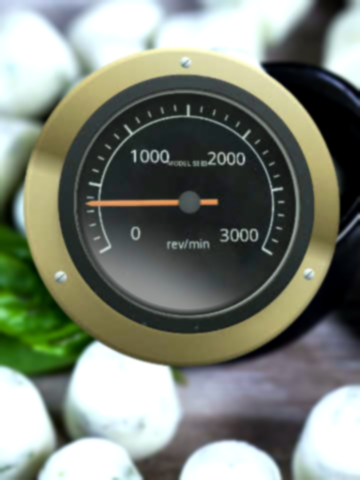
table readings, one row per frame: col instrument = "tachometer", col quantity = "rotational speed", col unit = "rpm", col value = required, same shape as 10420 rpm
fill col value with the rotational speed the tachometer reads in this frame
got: 350 rpm
